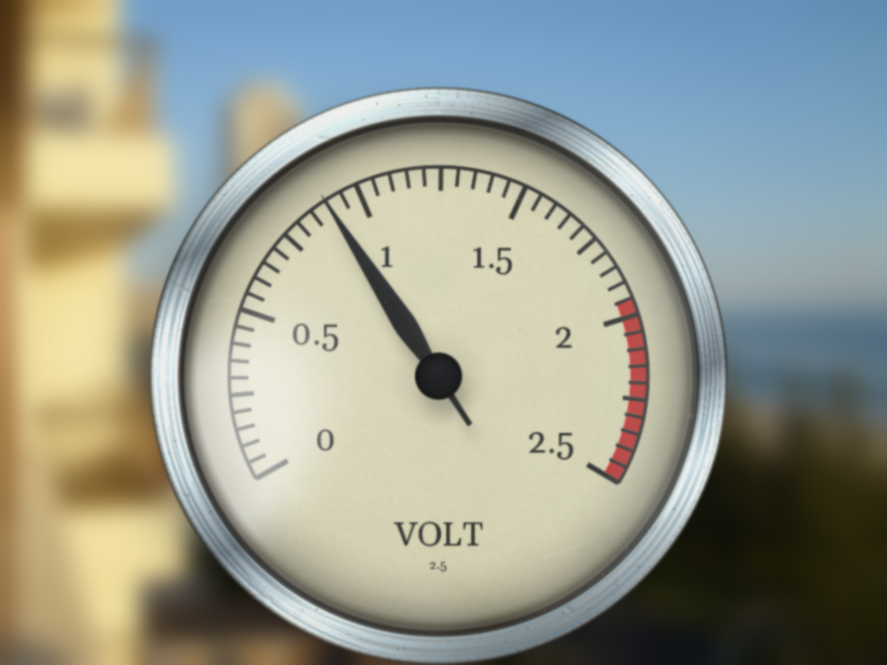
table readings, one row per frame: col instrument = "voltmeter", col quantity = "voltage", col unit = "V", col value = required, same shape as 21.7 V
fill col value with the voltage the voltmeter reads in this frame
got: 0.9 V
